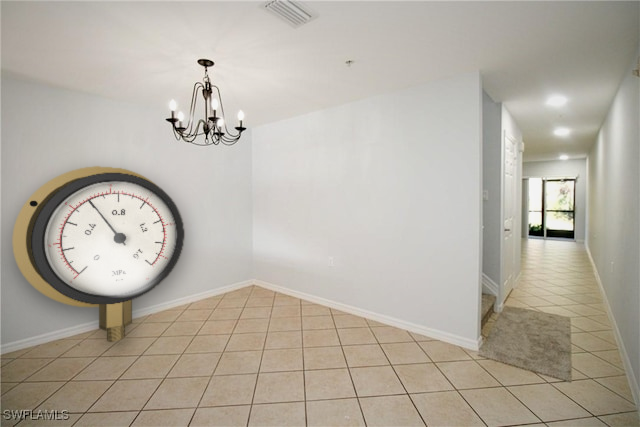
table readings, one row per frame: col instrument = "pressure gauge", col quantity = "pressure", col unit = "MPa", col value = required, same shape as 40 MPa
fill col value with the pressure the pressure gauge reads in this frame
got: 0.6 MPa
